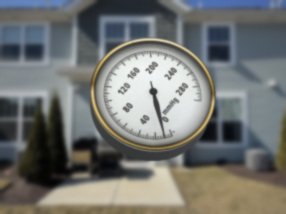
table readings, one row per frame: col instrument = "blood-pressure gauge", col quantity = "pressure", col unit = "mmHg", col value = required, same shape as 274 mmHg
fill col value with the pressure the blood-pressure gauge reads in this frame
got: 10 mmHg
